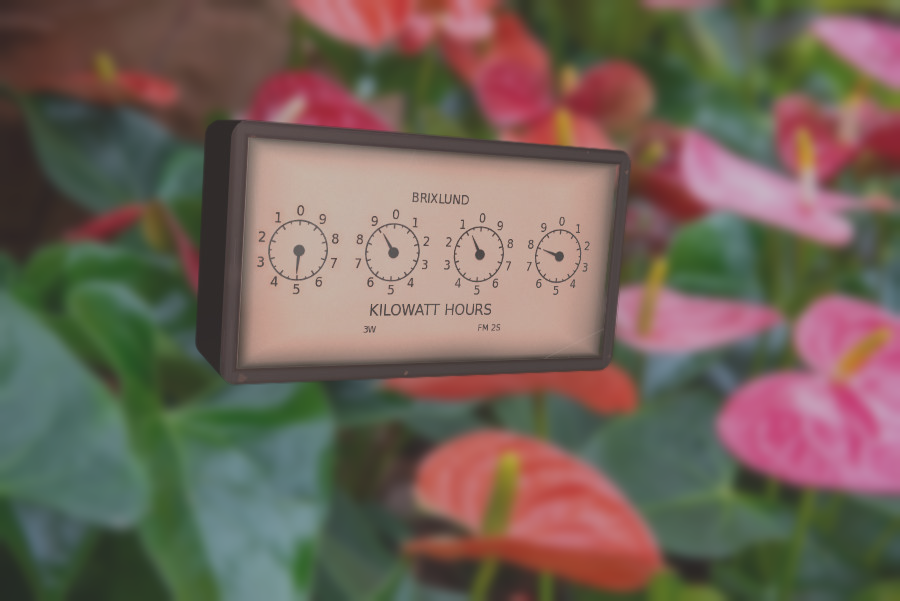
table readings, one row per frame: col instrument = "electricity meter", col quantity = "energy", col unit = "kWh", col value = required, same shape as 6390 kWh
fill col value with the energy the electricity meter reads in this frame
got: 4908 kWh
